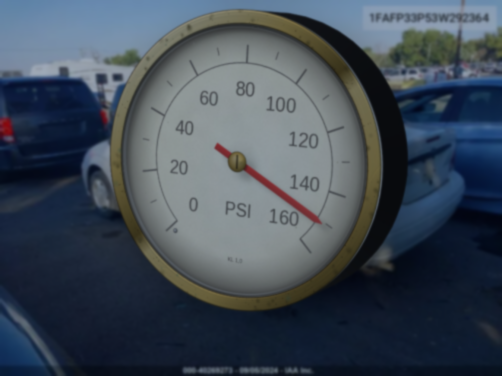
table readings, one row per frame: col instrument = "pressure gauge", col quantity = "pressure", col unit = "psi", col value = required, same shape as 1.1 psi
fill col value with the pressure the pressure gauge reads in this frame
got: 150 psi
